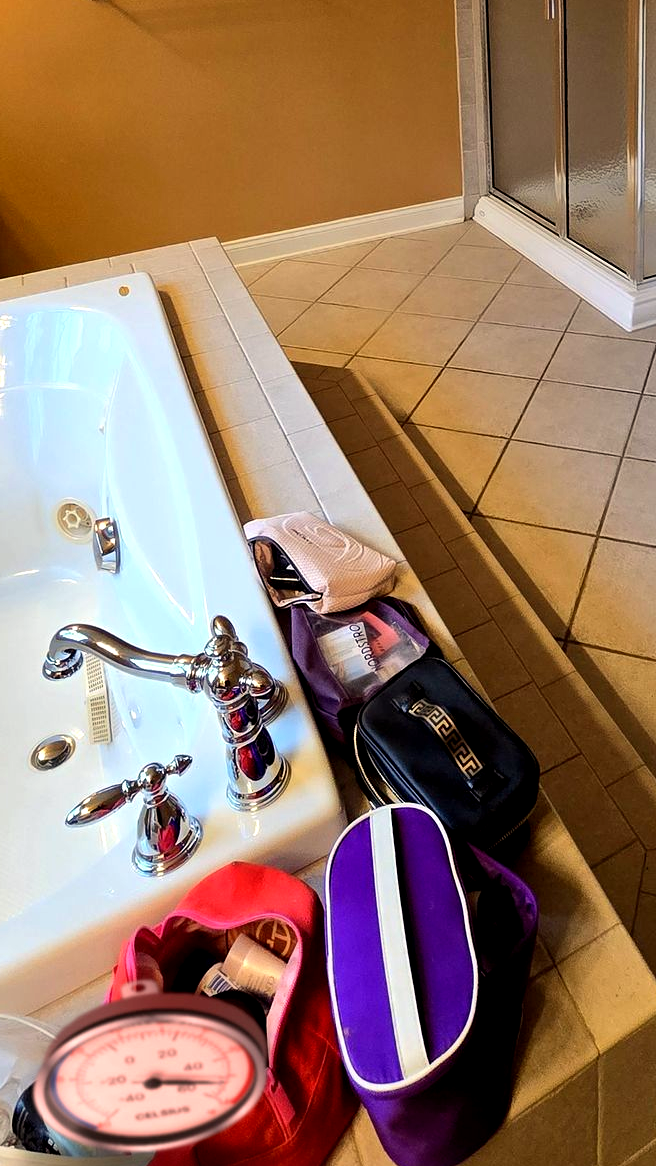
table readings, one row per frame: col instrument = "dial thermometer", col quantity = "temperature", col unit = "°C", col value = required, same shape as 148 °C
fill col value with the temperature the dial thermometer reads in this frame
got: 50 °C
